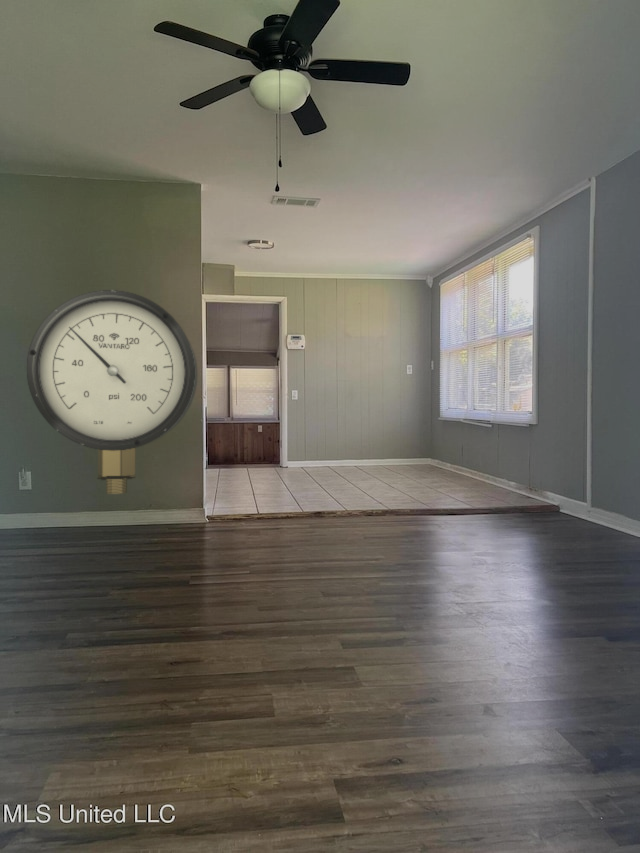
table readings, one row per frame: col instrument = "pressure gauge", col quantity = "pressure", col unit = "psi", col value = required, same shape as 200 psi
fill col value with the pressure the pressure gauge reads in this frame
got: 65 psi
